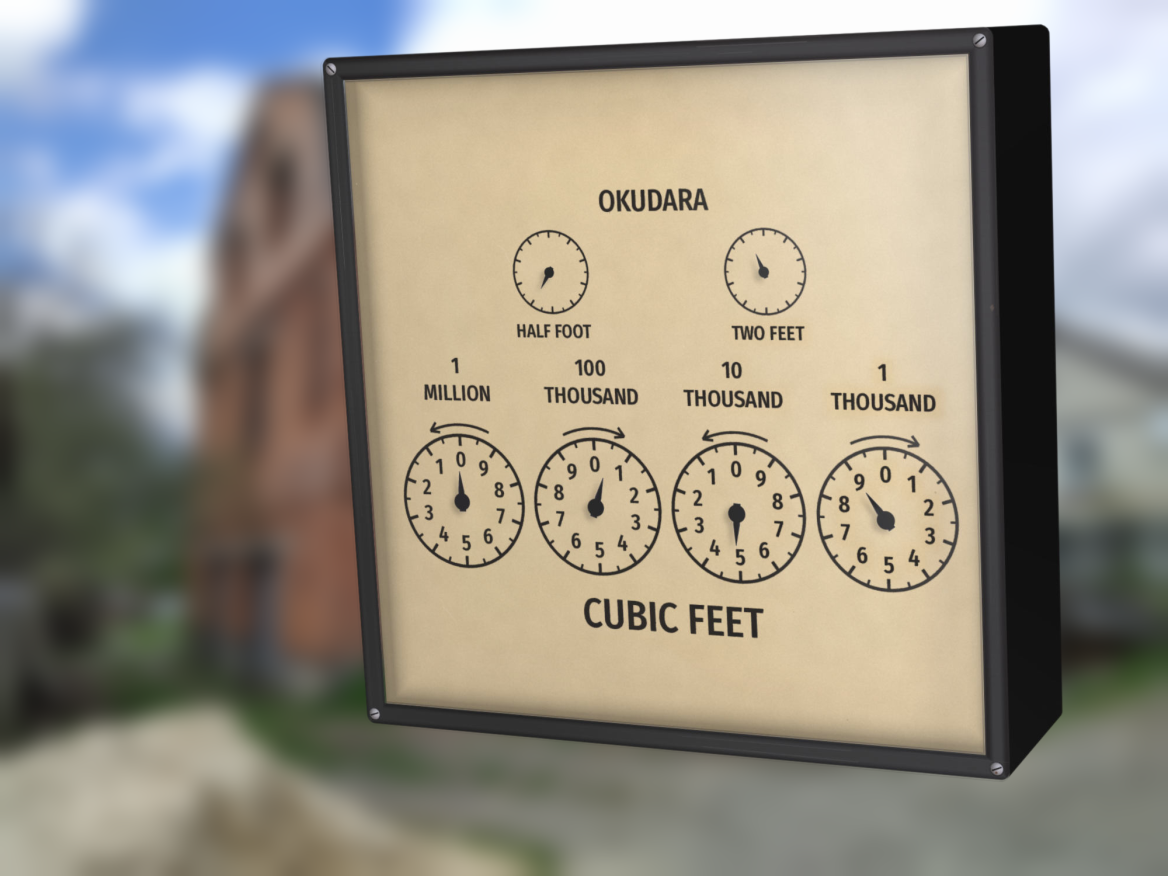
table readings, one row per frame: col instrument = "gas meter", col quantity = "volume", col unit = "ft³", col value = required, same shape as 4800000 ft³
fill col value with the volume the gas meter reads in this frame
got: 4900 ft³
